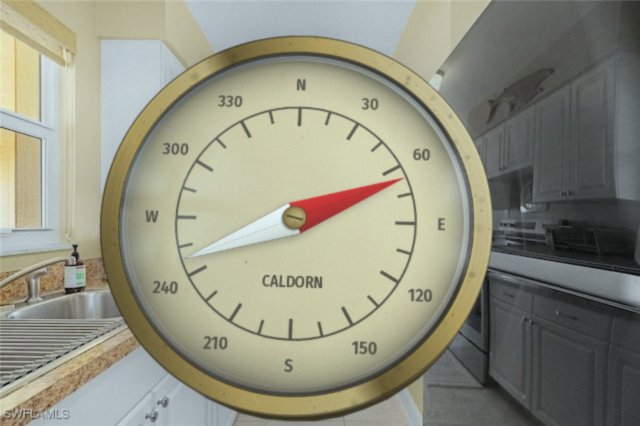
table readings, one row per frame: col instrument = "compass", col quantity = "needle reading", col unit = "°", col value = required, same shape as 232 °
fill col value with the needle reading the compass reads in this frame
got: 67.5 °
